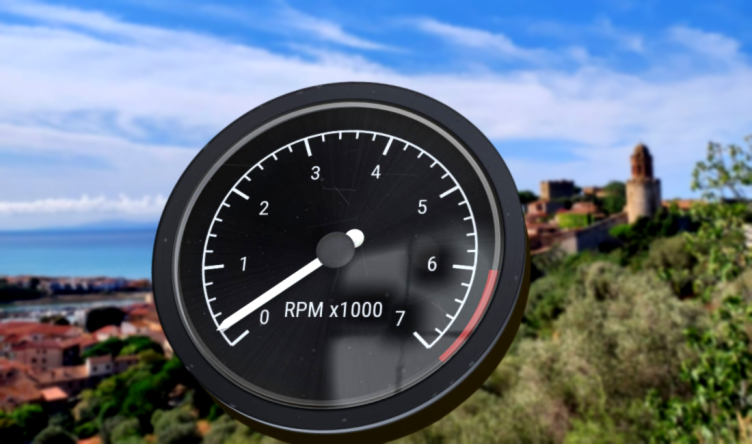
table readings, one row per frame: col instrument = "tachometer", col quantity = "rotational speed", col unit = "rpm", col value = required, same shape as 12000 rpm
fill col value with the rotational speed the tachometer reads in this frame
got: 200 rpm
